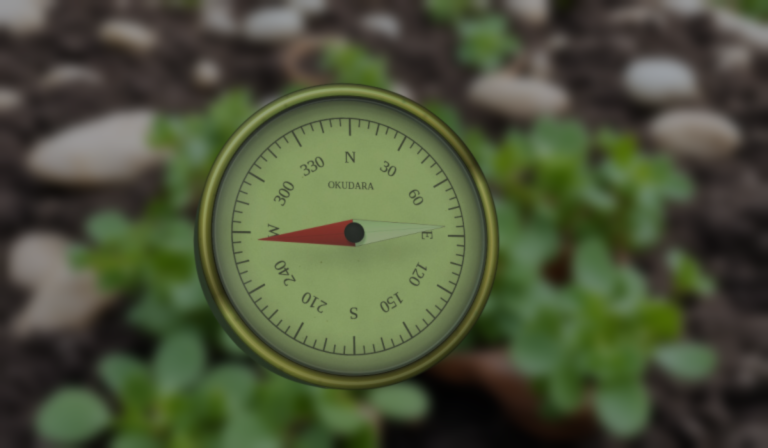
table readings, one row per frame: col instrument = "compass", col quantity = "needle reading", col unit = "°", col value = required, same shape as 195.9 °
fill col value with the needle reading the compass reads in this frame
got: 265 °
